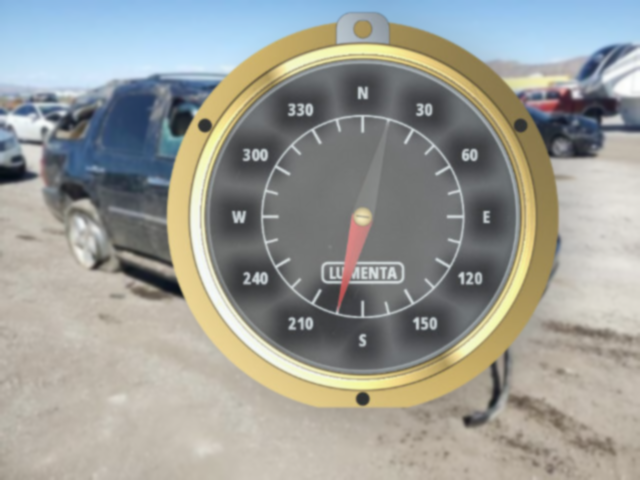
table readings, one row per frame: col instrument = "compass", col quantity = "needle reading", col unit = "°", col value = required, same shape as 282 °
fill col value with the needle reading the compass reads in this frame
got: 195 °
